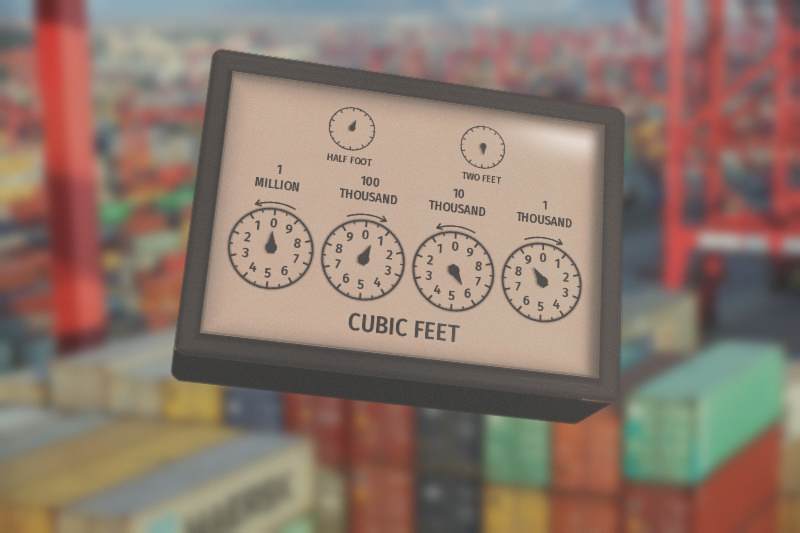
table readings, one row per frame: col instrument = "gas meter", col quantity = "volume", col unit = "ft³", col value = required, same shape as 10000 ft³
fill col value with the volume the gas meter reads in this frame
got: 5900 ft³
